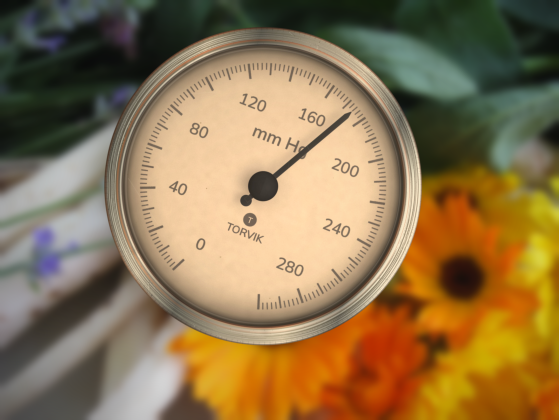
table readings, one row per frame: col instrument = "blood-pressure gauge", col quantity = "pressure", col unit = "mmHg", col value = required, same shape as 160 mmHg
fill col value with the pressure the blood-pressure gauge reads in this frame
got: 174 mmHg
